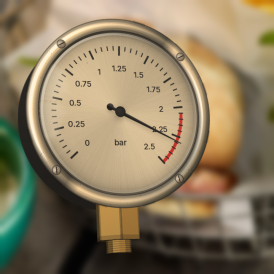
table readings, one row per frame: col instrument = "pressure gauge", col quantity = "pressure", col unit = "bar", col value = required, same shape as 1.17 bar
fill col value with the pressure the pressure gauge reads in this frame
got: 2.3 bar
